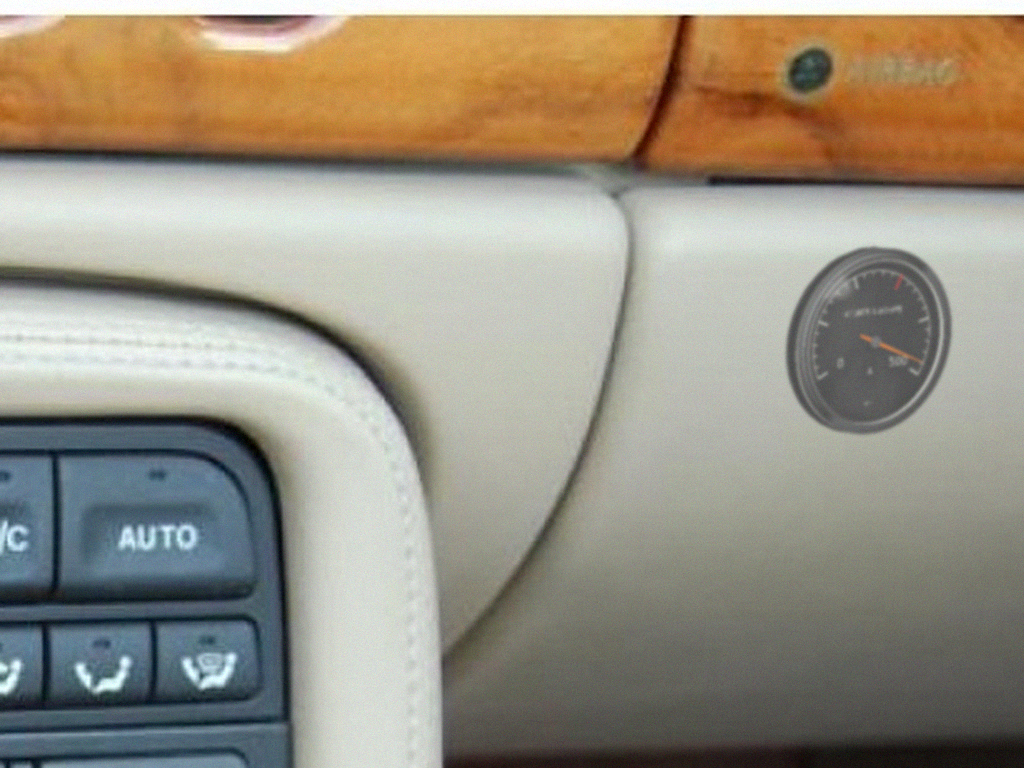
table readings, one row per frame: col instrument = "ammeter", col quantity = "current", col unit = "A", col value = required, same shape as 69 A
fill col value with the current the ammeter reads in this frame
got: 480 A
